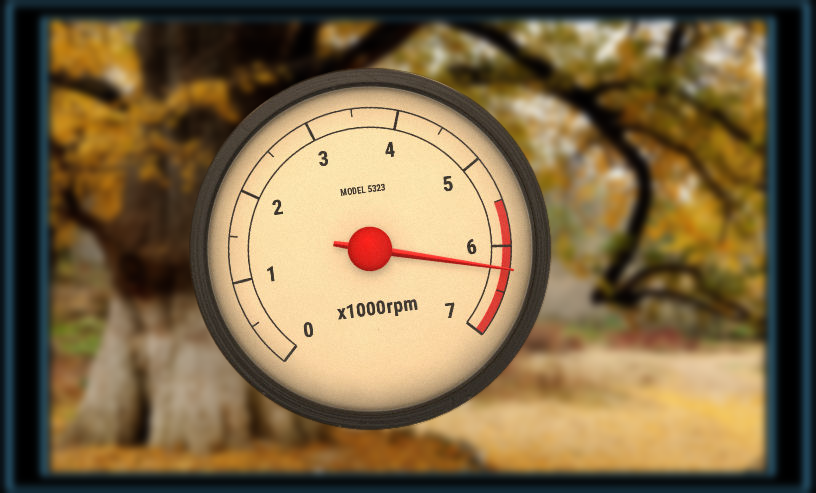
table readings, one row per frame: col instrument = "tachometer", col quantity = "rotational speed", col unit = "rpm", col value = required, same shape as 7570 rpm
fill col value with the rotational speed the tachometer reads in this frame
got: 6250 rpm
